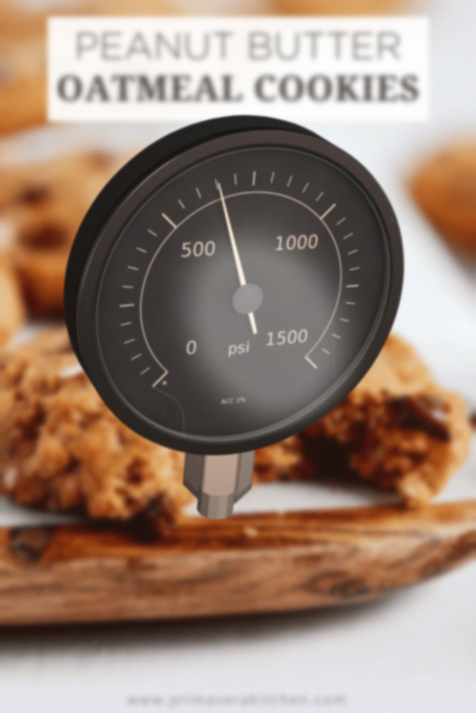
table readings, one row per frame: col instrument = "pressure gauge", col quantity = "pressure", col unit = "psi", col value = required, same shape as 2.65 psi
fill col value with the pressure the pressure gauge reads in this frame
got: 650 psi
